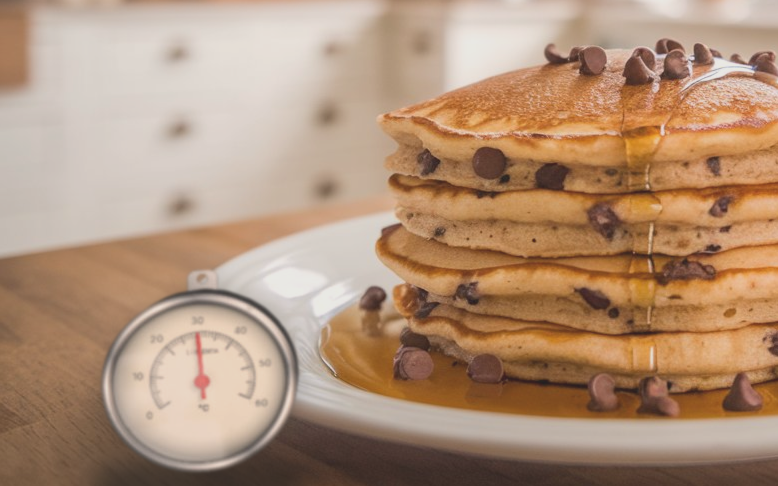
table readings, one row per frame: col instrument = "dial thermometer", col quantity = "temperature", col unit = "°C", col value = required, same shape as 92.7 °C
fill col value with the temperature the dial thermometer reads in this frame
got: 30 °C
